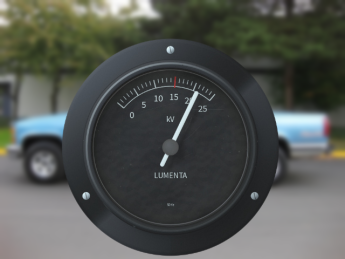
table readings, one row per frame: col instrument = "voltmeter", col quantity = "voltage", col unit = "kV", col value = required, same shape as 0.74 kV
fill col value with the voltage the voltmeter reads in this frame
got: 21 kV
